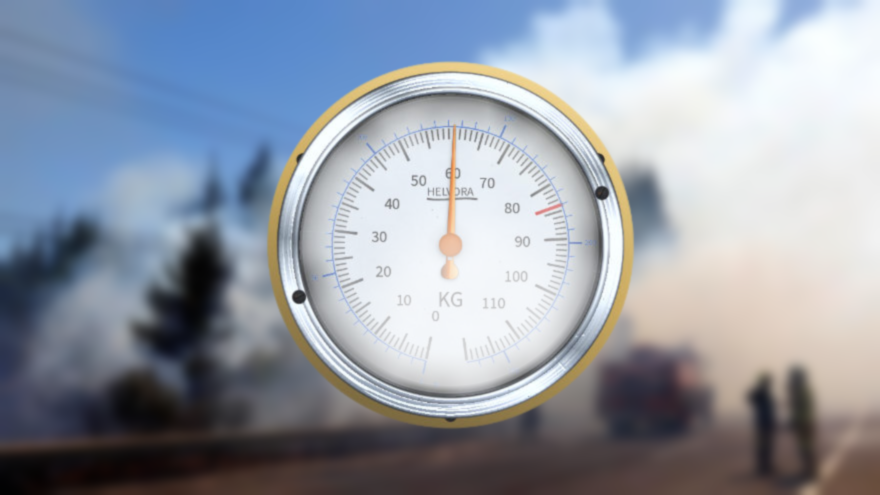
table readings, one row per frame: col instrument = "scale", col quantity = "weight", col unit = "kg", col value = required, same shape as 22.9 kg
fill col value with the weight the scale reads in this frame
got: 60 kg
